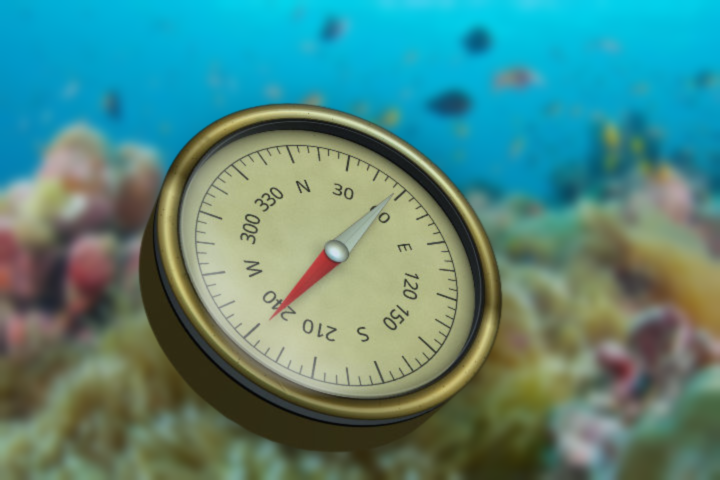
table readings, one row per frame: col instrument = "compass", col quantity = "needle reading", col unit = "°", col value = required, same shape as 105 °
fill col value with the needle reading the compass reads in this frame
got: 237.5 °
